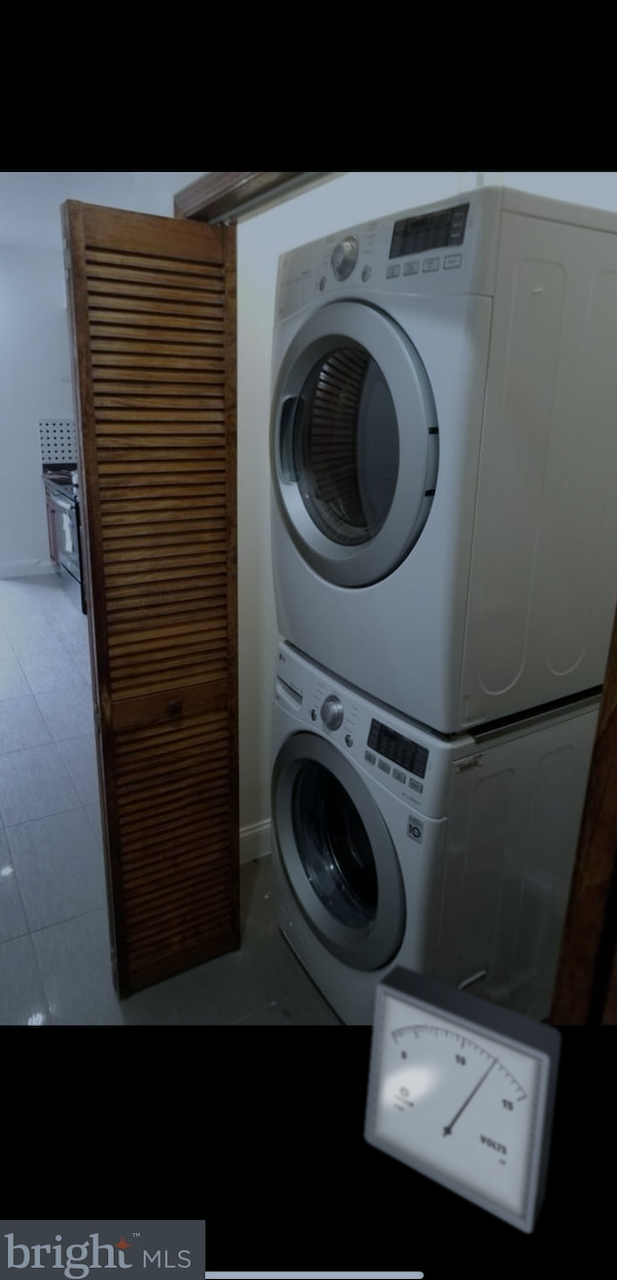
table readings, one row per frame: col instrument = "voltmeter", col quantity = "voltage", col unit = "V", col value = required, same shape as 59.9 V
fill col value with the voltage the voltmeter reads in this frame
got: 12.5 V
